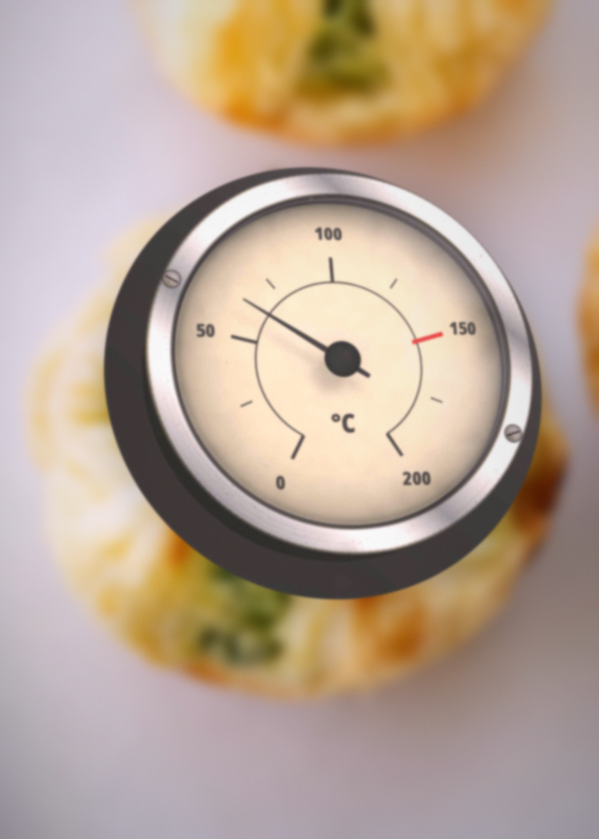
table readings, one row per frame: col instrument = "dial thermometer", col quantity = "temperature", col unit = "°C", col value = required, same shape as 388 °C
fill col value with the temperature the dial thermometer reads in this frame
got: 62.5 °C
